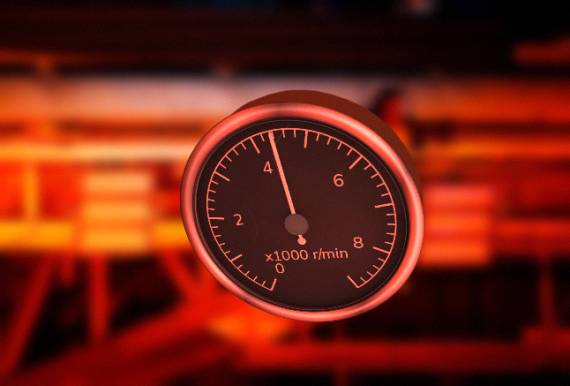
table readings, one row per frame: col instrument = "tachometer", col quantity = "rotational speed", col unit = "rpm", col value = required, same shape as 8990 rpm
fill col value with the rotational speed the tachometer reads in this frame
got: 4400 rpm
